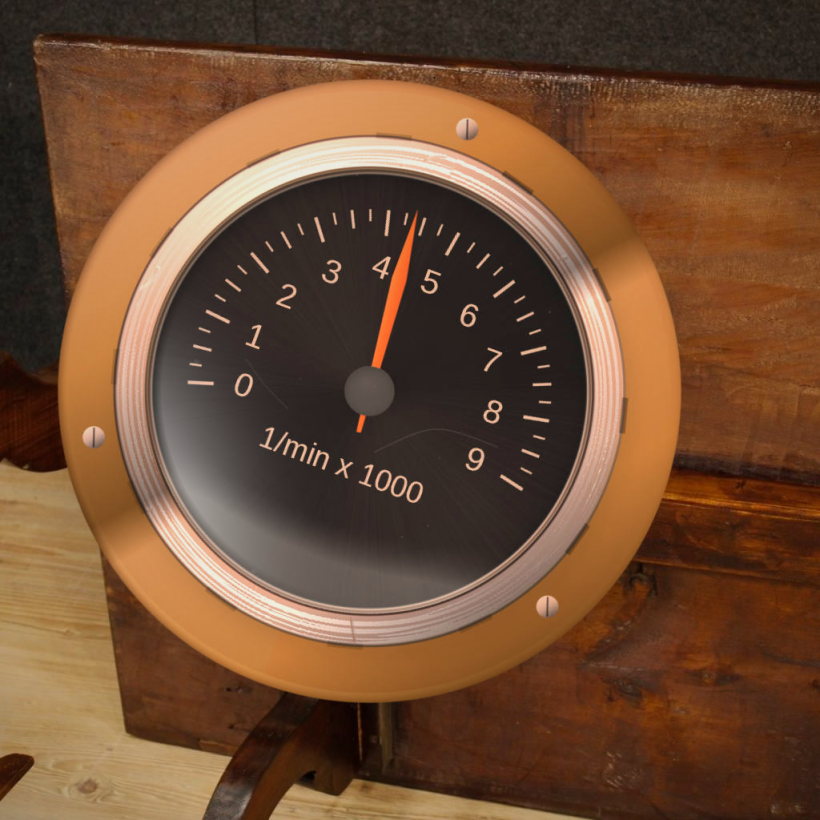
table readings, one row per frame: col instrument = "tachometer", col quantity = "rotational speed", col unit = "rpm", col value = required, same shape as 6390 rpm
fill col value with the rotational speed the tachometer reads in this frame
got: 4375 rpm
